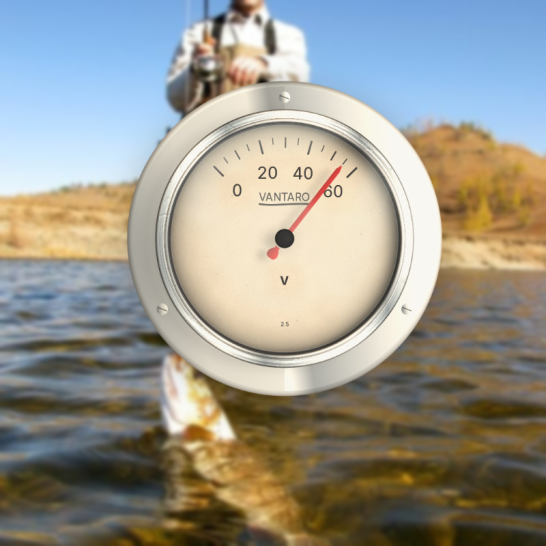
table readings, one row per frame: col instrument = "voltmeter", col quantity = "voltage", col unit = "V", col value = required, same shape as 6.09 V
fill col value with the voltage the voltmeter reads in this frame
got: 55 V
